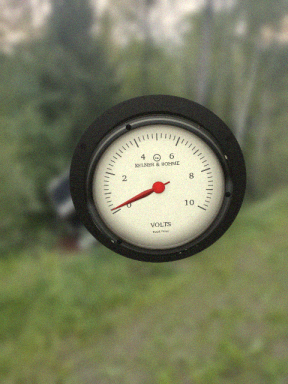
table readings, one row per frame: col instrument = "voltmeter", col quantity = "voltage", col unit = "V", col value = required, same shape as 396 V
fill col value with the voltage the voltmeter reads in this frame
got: 0.2 V
